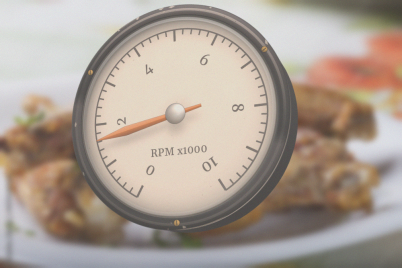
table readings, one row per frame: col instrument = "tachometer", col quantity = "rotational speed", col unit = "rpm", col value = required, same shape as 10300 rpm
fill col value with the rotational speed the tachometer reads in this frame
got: 1600 rpm
